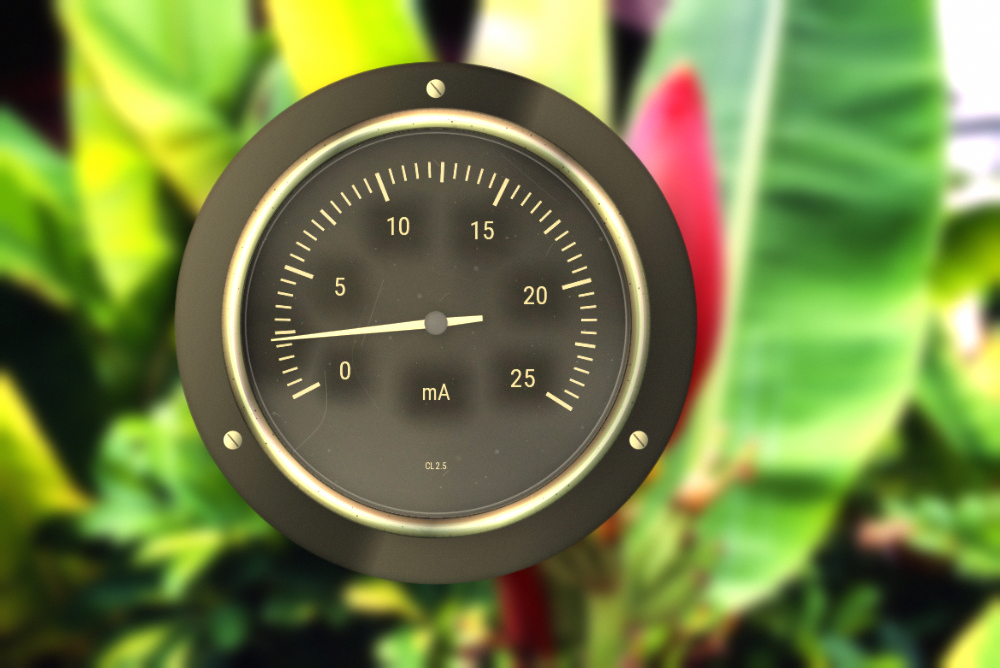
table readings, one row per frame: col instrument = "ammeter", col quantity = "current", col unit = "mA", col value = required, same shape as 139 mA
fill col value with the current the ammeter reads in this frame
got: 2.25 mA
